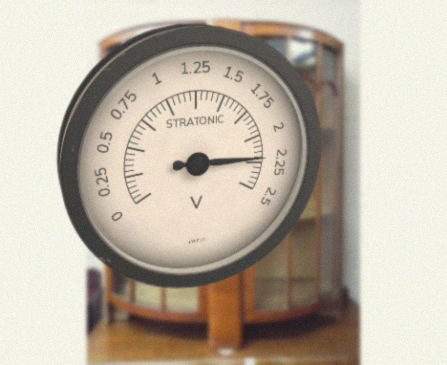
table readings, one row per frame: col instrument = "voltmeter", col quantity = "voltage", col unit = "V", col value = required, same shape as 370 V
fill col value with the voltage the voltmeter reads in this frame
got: 2.2 V
